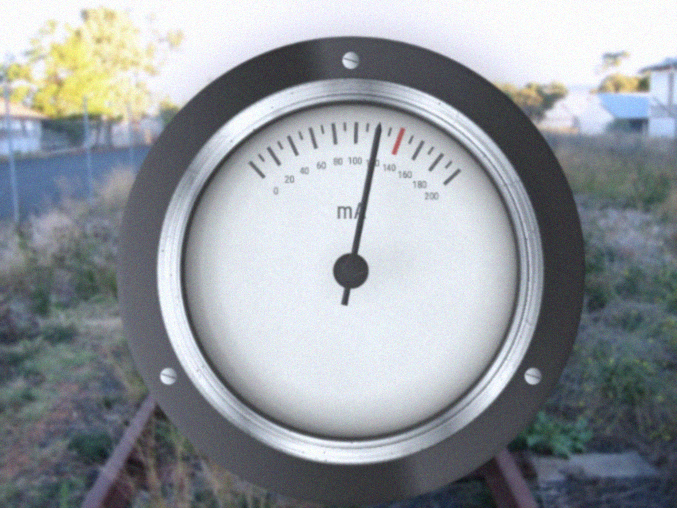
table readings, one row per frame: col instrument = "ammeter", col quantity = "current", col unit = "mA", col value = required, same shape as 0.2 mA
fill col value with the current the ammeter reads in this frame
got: 120 mA
